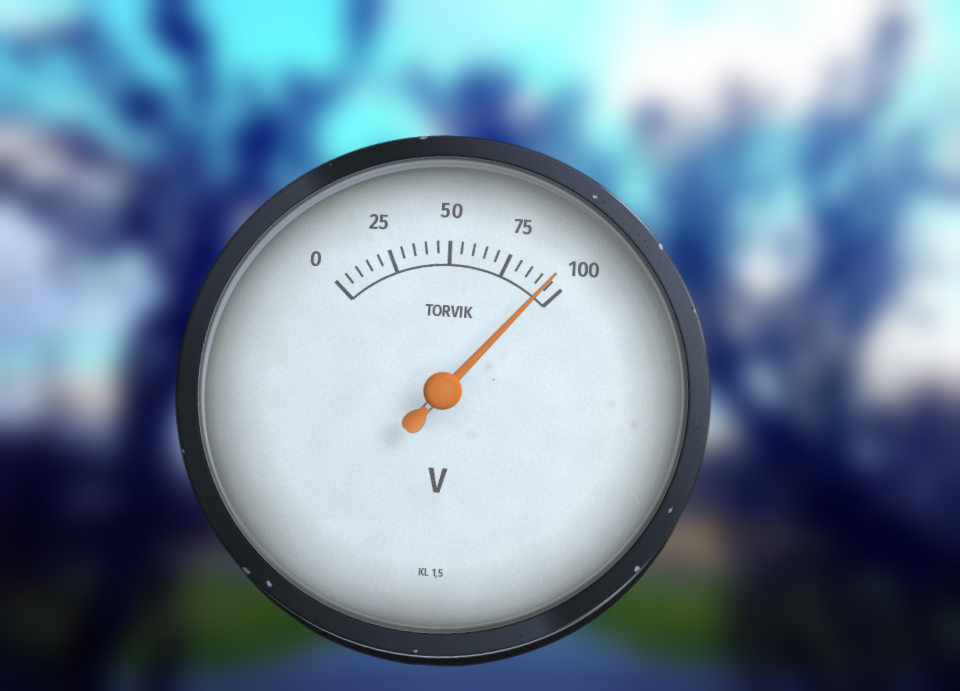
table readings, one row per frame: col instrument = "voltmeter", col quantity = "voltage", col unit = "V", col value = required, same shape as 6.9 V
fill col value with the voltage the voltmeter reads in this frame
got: 95 V
